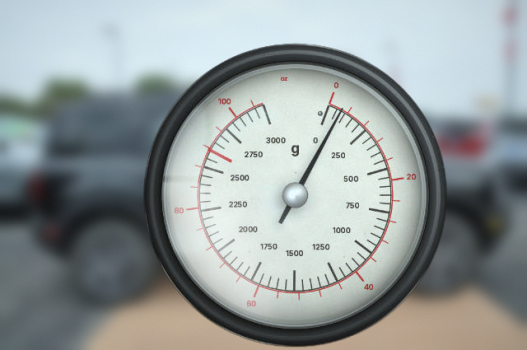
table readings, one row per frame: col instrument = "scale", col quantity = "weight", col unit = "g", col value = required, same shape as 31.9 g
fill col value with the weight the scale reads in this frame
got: 75 g
